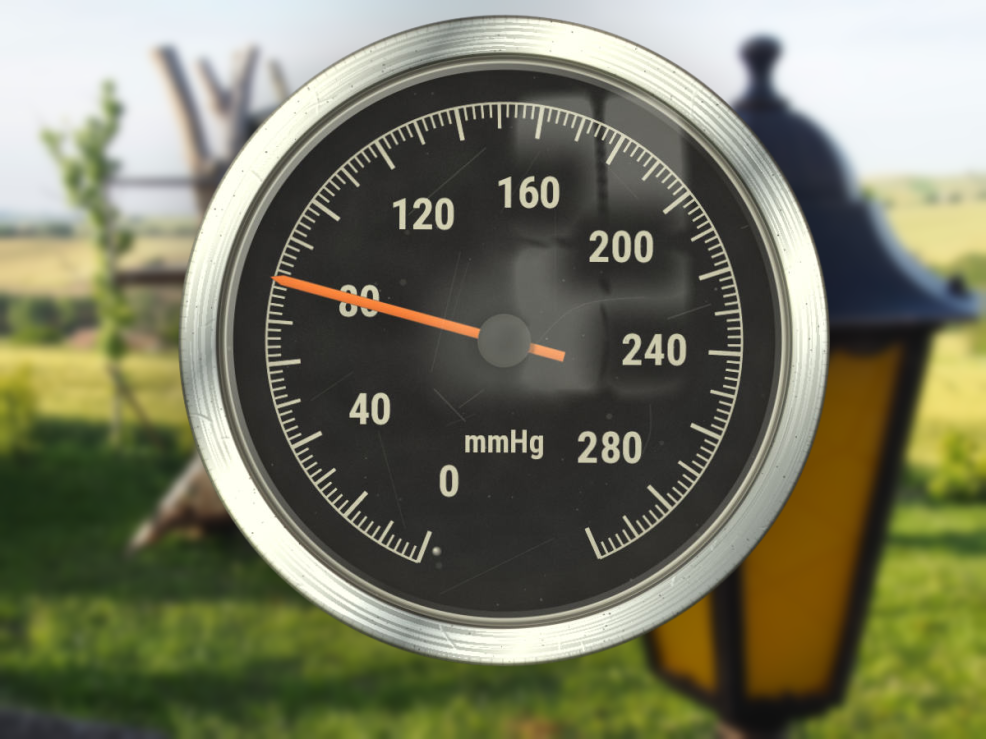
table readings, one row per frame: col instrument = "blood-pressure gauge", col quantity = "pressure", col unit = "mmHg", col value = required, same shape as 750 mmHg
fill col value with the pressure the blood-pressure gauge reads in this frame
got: 80 mmHg
